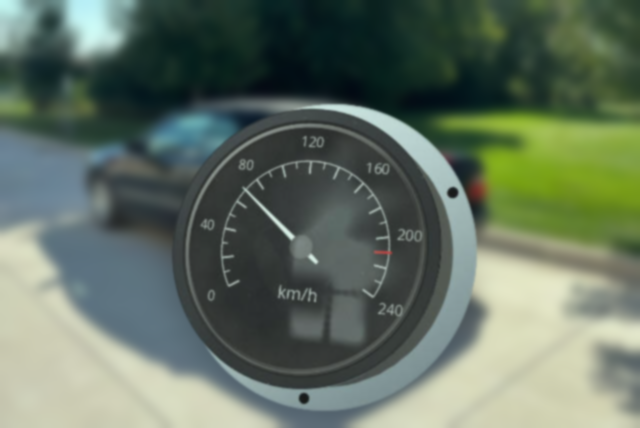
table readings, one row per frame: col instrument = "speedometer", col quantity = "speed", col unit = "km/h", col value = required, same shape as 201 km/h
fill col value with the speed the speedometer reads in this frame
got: 70 km/h
